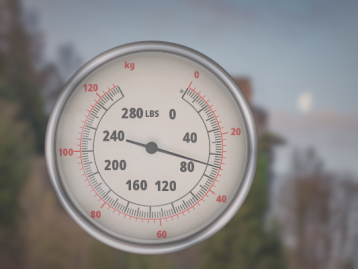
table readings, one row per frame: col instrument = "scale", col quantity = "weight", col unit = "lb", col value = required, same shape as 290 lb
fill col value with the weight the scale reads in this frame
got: 70 lb
